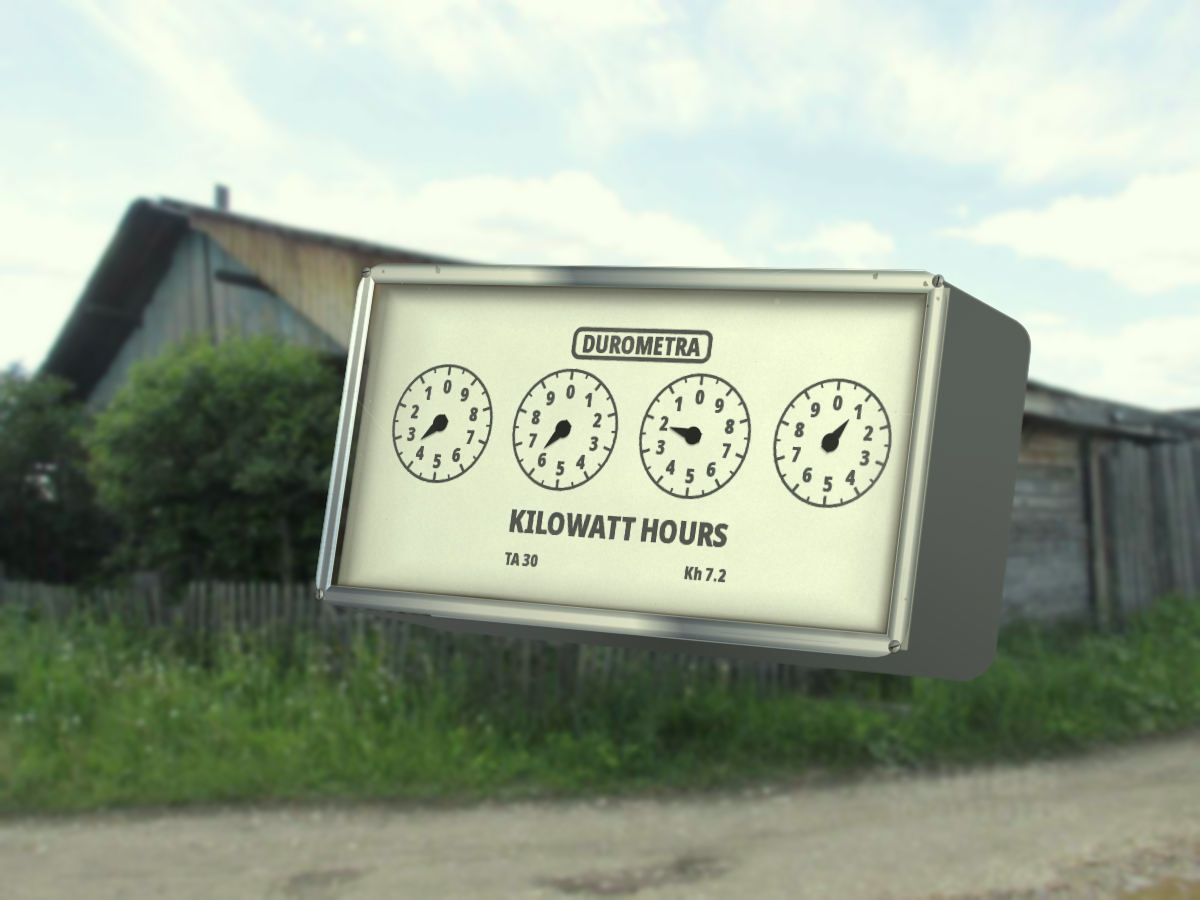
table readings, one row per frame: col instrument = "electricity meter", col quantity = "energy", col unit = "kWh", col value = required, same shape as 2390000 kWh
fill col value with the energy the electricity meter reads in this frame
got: 3621 kWh
